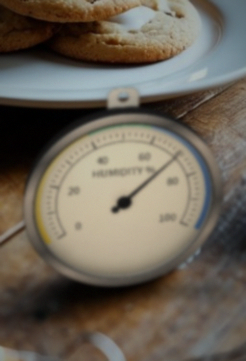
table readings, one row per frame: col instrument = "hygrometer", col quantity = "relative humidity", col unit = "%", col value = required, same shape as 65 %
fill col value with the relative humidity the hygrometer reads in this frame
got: 70 %
